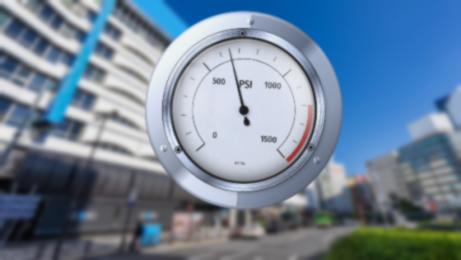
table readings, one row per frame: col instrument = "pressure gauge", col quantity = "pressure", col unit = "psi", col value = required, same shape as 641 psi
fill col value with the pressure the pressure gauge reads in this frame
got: 650 psi
